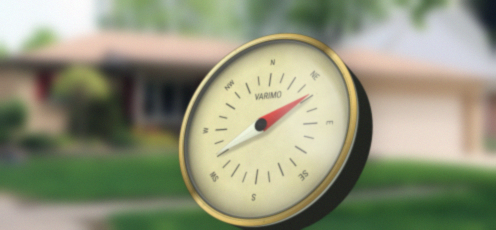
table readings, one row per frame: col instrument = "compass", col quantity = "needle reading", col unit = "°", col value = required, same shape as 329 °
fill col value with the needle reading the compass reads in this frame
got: 60 °
